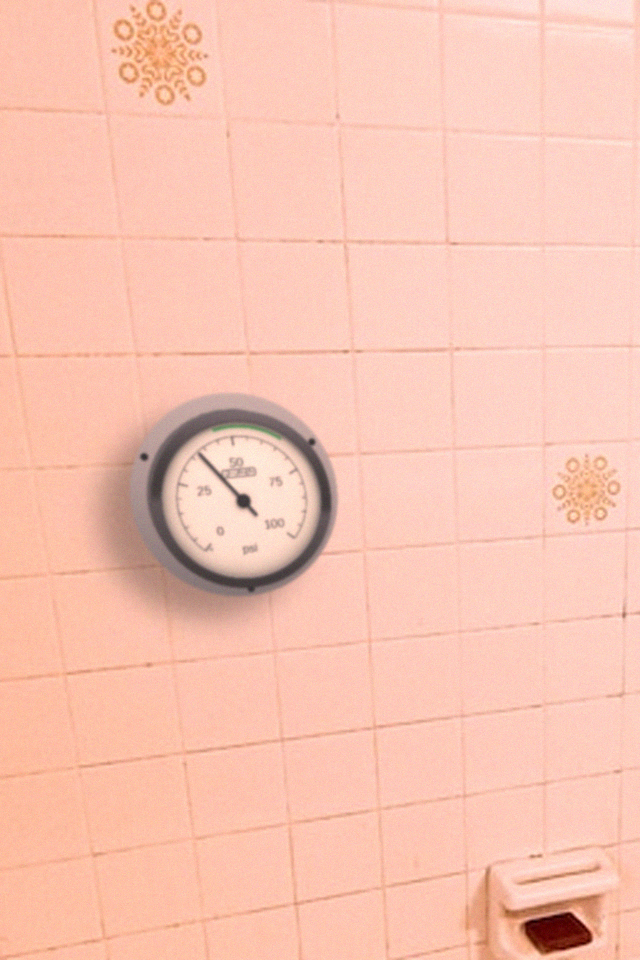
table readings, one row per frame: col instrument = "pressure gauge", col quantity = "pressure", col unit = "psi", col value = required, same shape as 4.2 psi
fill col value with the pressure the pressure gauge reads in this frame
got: 37.5 psi
